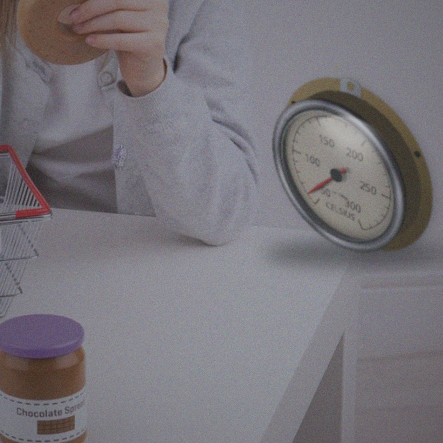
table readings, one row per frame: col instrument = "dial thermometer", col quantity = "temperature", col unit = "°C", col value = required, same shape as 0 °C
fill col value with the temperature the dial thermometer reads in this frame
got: 60 °C
